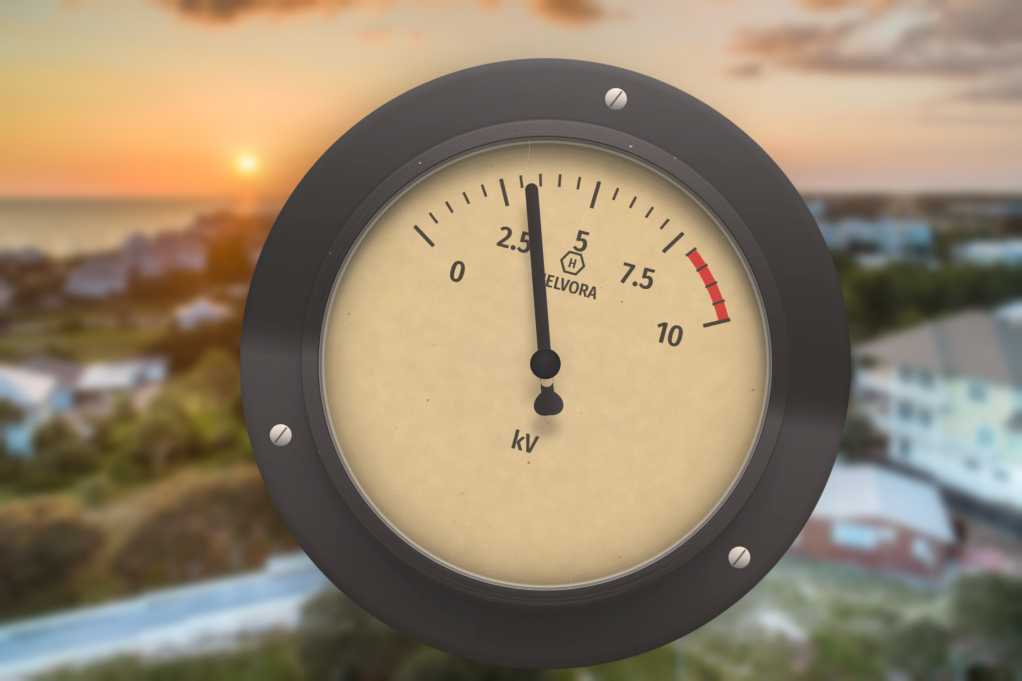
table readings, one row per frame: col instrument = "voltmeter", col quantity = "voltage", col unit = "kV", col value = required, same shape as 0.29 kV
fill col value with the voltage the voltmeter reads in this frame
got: 3.25 kV
